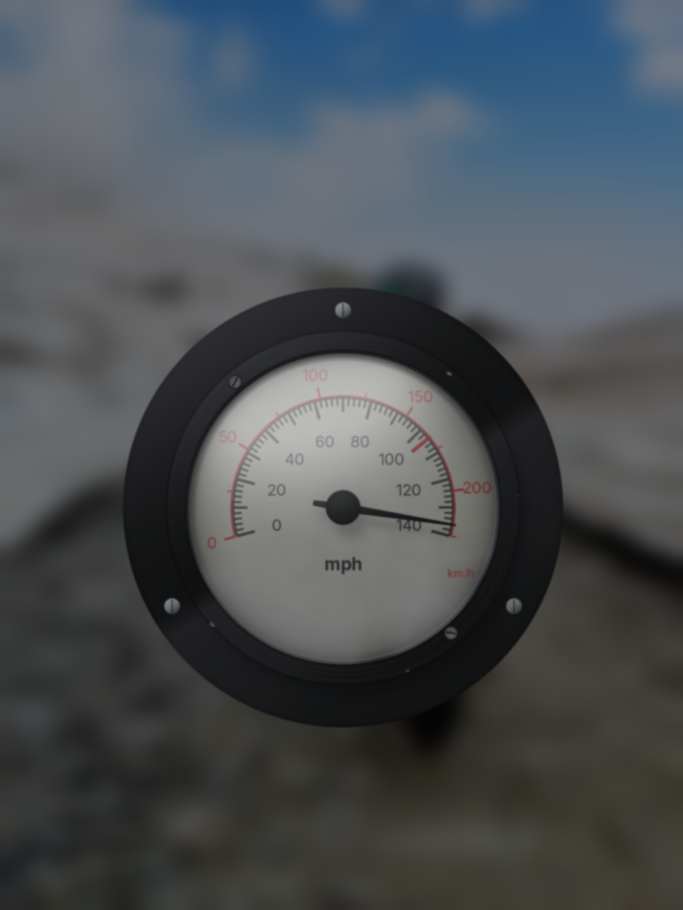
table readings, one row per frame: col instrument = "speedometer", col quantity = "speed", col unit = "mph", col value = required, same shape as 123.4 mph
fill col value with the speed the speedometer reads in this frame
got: 136 mph
